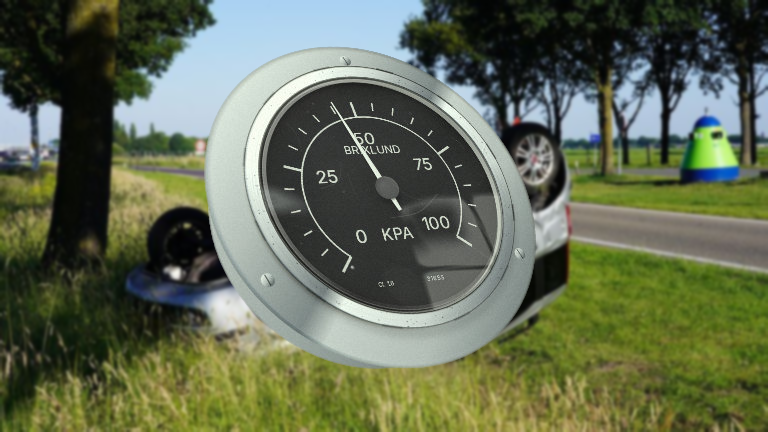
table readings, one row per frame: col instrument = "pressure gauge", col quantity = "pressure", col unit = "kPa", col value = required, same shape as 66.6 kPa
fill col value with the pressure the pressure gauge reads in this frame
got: 45 kPa
